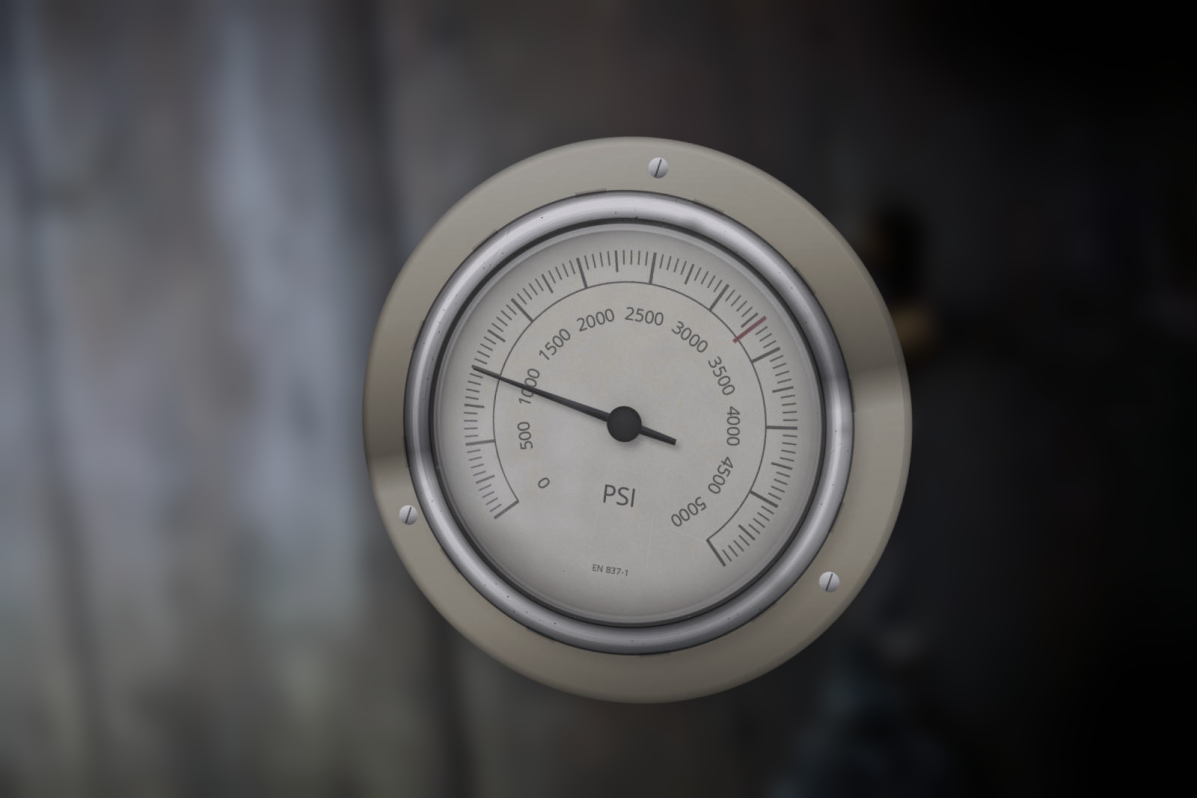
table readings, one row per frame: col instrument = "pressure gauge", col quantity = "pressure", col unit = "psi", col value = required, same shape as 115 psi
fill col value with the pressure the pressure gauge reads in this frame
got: 1000 psi
